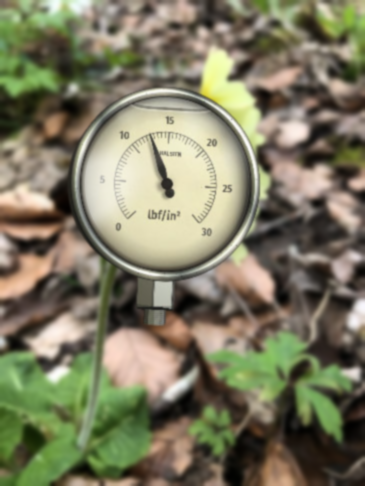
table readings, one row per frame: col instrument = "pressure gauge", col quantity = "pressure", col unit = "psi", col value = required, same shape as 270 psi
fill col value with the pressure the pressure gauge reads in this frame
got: 12.5 psi
